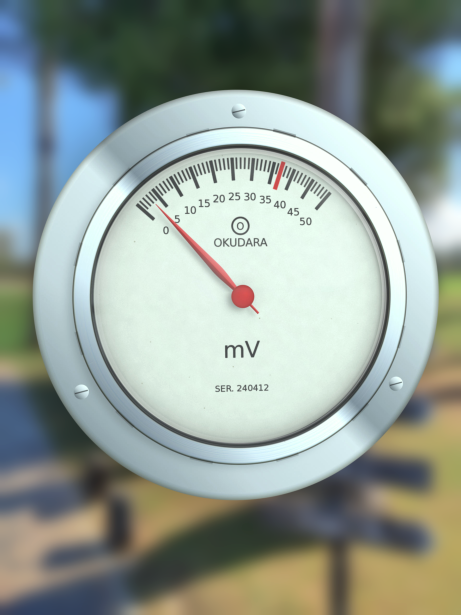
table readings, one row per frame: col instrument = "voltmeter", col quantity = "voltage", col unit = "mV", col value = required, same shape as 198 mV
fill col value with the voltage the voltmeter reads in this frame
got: 3 mV
